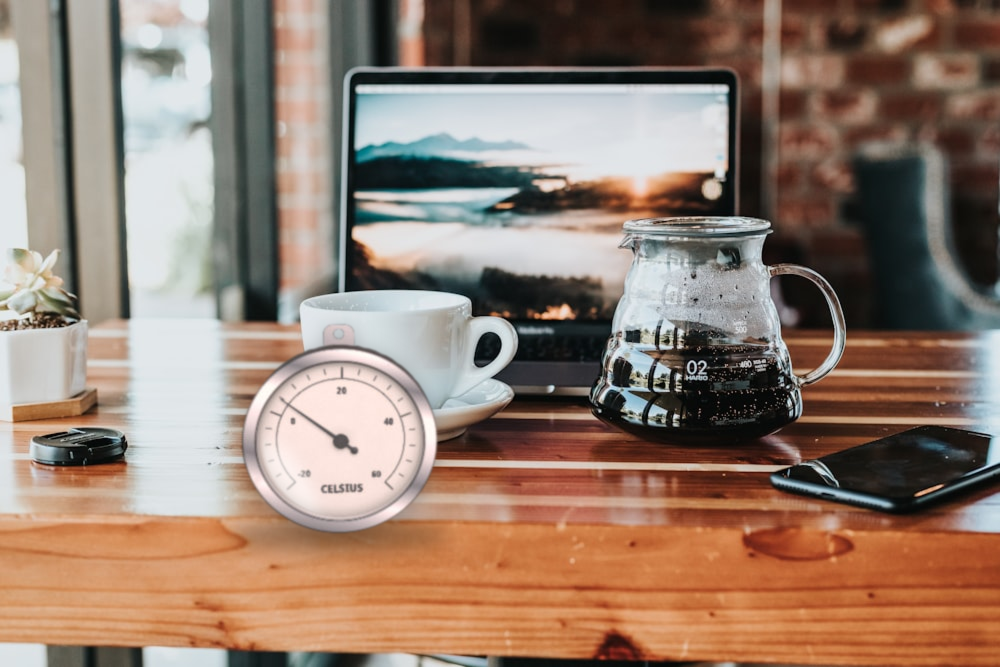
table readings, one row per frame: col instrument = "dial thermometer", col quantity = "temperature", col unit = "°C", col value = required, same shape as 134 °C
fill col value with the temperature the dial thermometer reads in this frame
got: 4 °C
